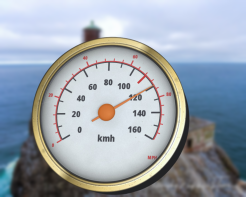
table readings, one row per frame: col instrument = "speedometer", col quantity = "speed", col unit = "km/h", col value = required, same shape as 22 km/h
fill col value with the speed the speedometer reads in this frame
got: 120 km/h
